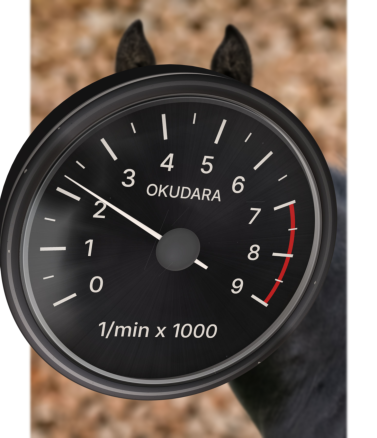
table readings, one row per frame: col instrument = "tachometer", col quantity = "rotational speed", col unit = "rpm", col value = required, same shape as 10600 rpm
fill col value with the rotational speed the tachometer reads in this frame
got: 2250 rpm
